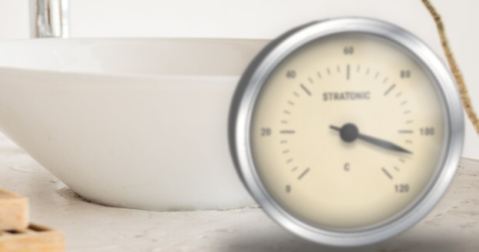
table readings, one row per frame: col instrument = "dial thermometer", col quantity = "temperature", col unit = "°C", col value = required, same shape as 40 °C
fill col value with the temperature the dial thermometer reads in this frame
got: 108 °C
